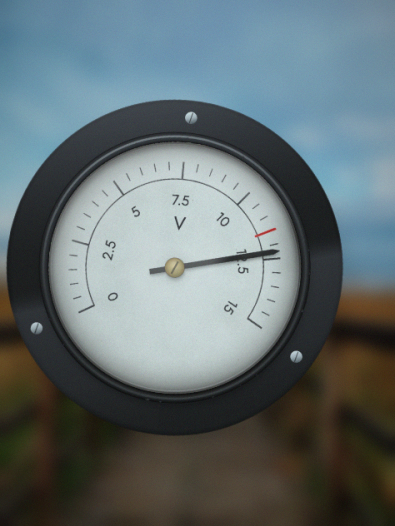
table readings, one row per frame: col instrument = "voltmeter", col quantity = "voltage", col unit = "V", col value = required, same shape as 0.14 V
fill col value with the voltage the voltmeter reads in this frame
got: 12.25 V
